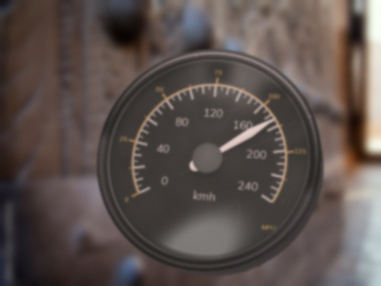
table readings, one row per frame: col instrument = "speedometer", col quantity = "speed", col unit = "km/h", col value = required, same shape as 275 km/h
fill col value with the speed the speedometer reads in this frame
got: 175 km/h
